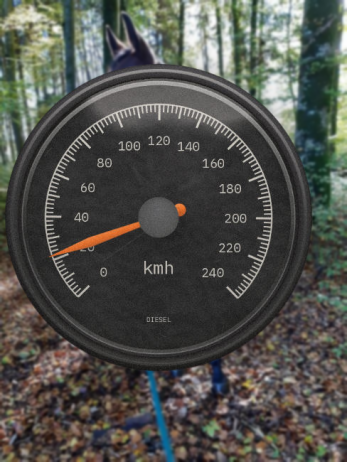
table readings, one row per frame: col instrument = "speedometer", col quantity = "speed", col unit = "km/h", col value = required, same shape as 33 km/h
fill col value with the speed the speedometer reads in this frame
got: 22 km/h
